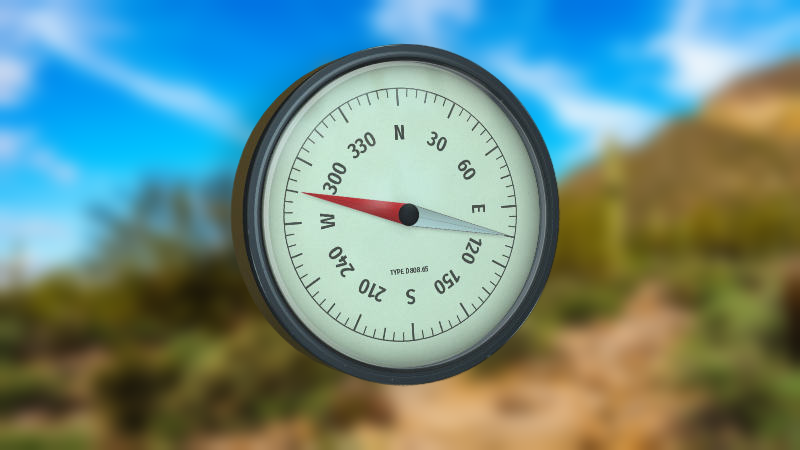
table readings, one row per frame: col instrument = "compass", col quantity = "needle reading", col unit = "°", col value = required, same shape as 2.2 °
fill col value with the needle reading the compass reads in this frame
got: 285 °
